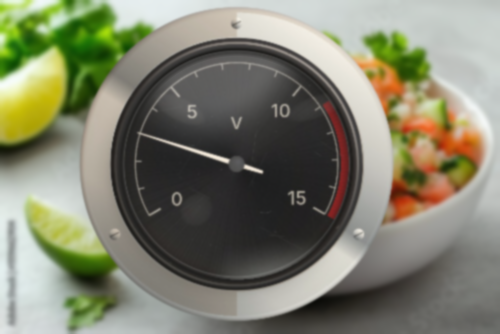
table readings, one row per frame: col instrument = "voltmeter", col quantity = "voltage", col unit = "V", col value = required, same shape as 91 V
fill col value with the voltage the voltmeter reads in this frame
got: 3 V
